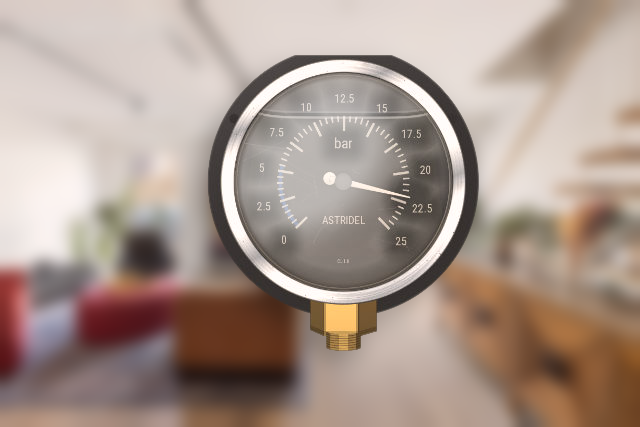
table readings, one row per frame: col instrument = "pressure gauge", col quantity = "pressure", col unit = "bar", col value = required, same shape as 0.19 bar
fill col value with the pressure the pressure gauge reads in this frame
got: 22 bar
